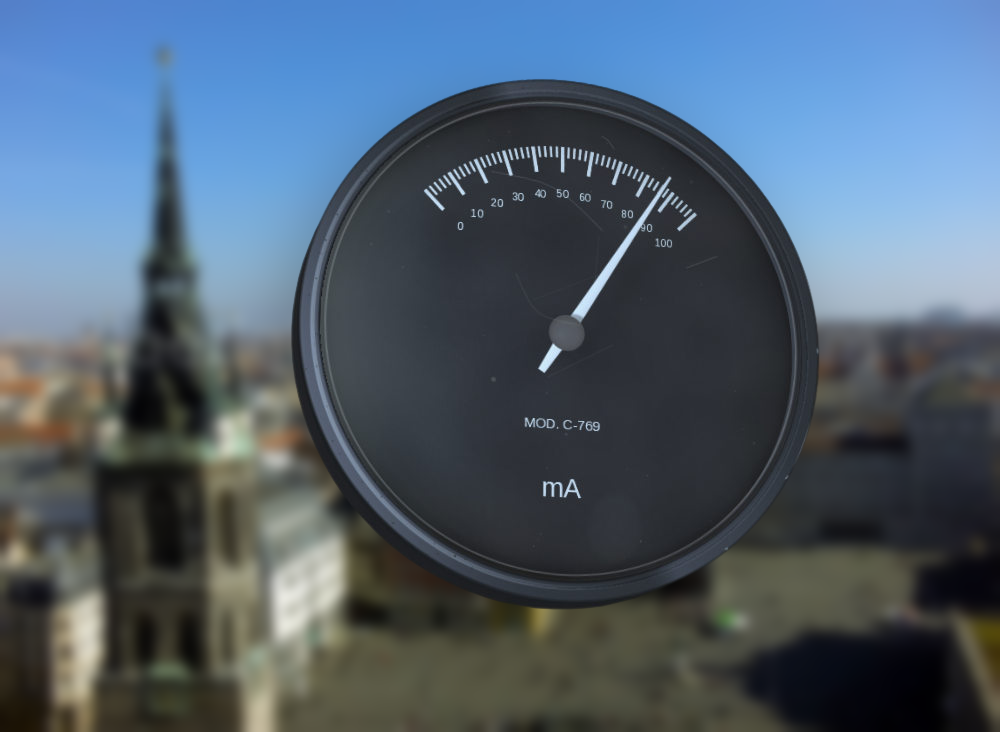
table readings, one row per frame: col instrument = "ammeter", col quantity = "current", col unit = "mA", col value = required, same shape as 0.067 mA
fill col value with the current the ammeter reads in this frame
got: 86 mA
